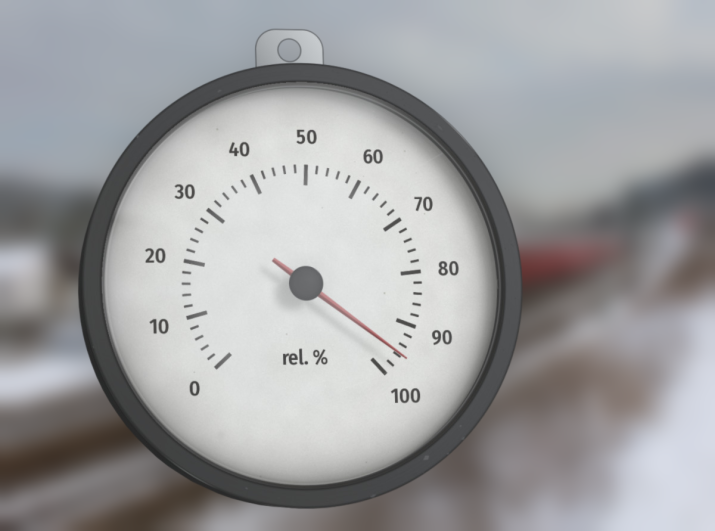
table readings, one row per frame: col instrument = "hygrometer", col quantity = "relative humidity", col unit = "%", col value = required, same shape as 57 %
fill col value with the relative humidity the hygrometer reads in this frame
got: 96 %
